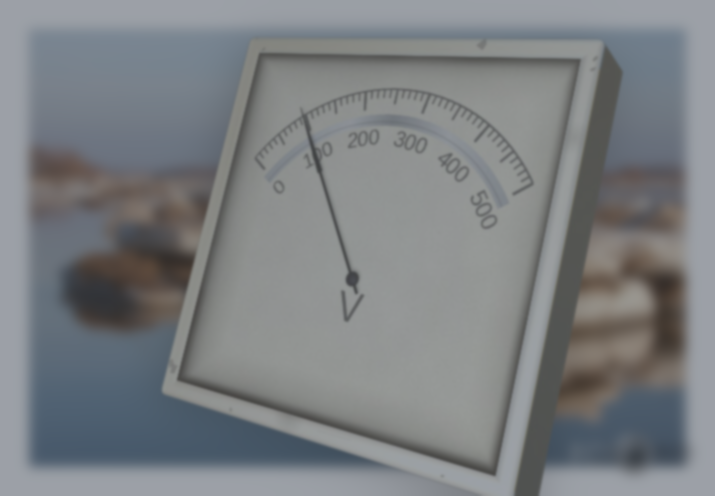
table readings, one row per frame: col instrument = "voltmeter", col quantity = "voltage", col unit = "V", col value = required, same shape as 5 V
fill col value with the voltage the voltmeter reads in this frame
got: 100 V
